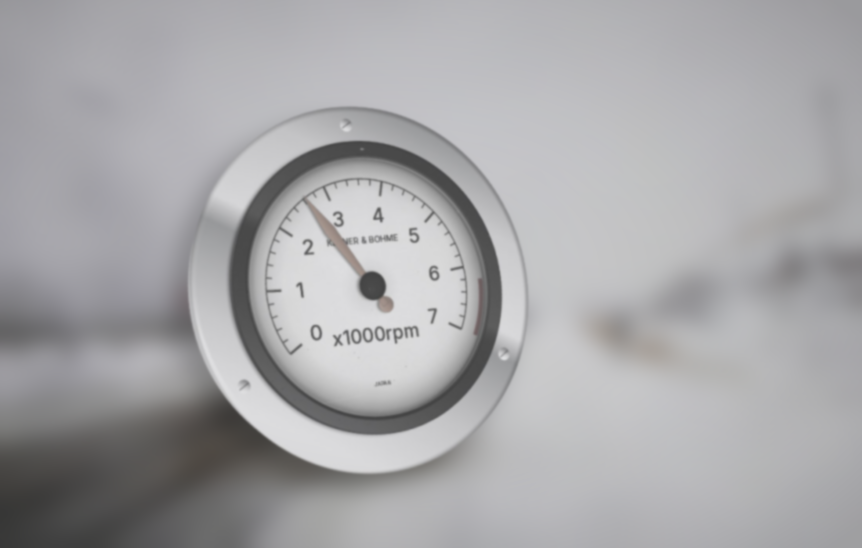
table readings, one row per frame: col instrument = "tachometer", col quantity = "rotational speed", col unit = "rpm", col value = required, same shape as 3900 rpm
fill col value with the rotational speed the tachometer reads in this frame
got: 2600 rpm
